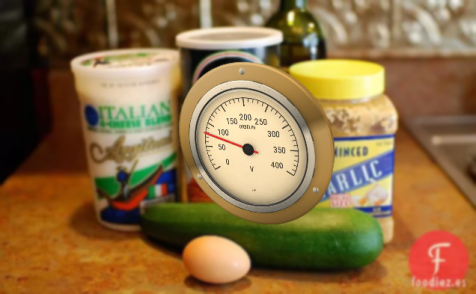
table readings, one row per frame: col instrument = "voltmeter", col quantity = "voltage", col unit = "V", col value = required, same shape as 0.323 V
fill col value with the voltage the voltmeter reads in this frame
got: 80 V
